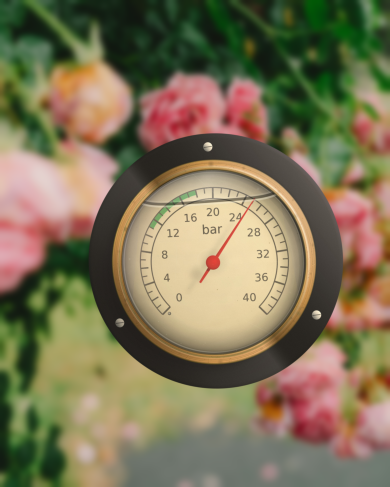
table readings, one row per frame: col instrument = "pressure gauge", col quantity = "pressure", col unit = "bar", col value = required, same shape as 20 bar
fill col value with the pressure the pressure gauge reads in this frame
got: 25 bar
